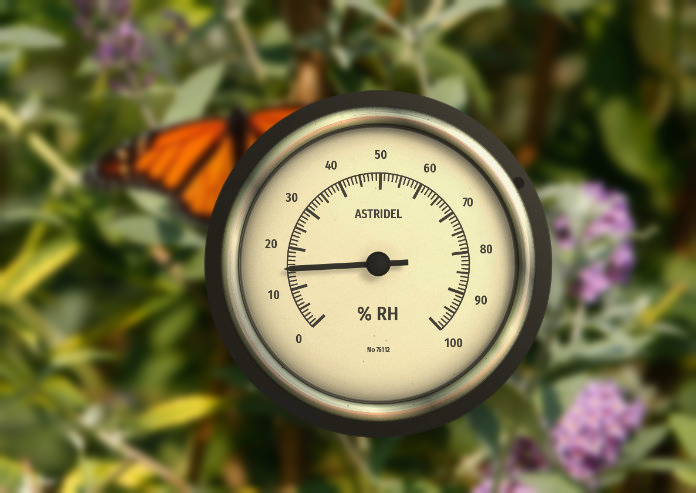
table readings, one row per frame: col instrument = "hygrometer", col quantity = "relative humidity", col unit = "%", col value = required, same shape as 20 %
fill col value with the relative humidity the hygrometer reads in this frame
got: 15 %
